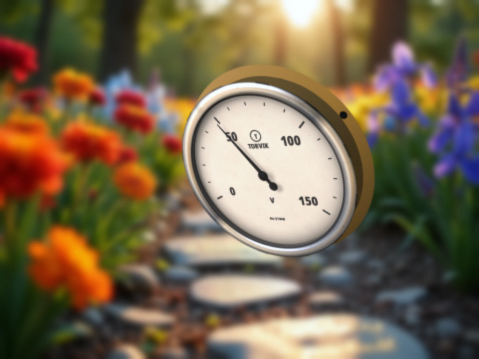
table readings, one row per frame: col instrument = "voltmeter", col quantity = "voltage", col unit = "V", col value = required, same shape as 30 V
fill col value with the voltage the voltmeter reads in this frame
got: 50 V
